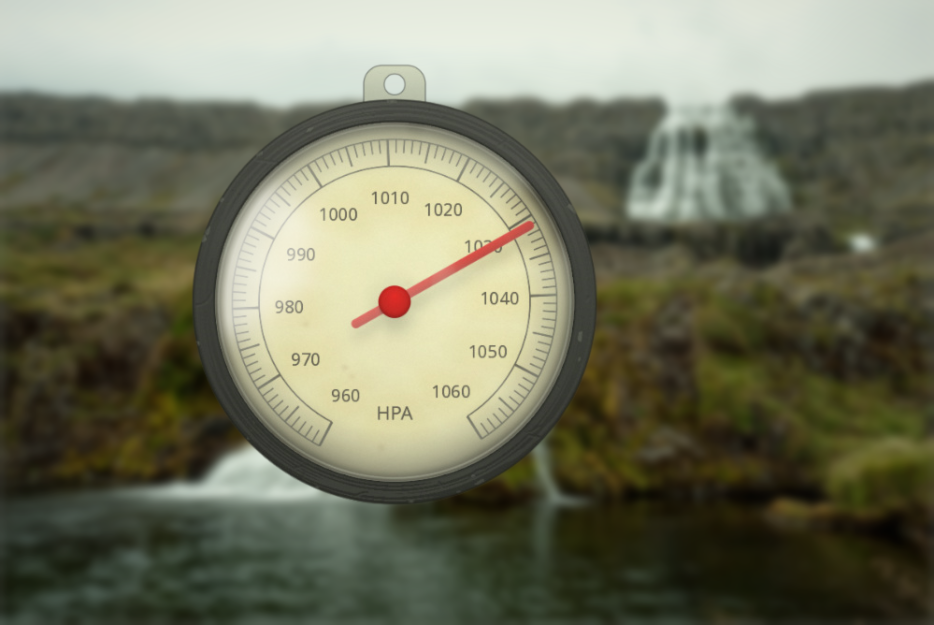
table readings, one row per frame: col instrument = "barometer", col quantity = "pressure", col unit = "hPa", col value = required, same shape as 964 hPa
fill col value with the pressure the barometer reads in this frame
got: 1031 hPa
